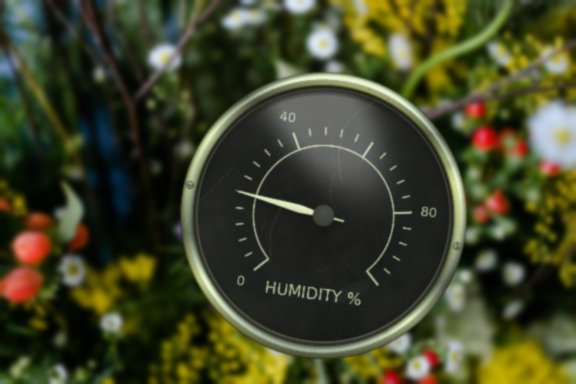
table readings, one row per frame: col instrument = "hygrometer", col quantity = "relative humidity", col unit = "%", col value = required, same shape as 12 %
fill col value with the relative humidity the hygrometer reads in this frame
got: 20 %
